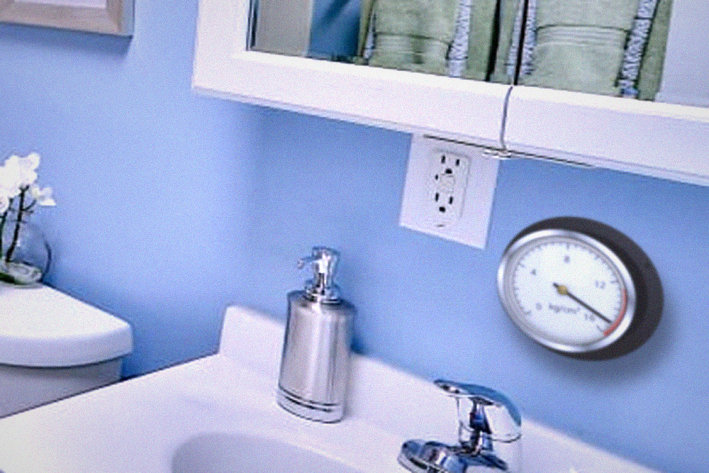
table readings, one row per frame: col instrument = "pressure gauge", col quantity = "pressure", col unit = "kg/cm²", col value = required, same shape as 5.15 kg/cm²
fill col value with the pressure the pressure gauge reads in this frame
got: 15 kg/cm²
